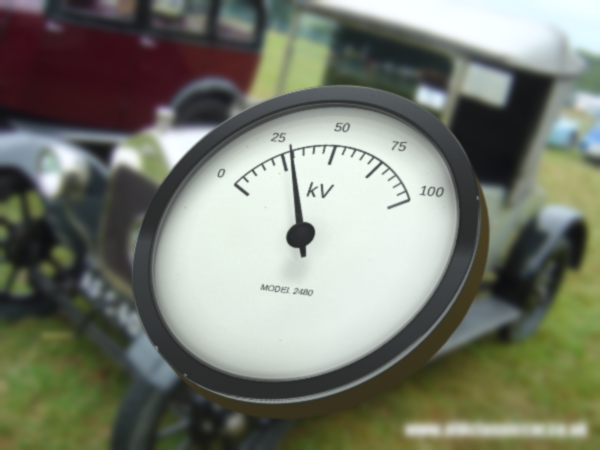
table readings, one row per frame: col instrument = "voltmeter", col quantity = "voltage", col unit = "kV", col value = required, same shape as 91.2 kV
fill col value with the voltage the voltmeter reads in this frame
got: 30 kV
